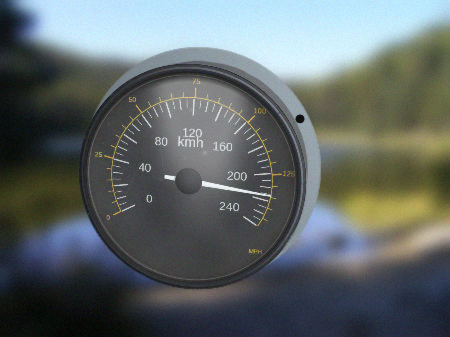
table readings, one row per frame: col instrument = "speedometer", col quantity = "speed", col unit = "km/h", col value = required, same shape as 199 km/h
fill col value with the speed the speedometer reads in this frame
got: 215 km/h
